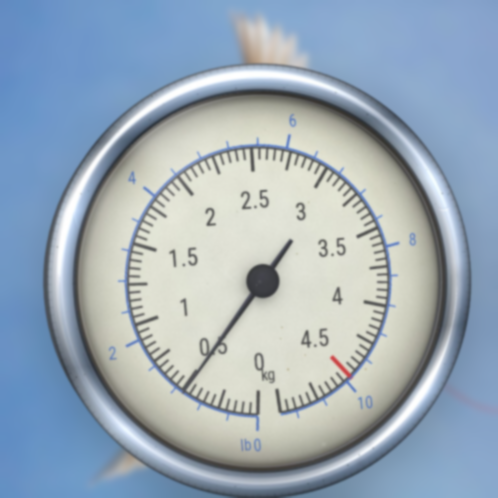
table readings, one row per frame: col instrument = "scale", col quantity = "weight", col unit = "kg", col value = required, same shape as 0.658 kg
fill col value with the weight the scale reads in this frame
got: 0.5 kg
